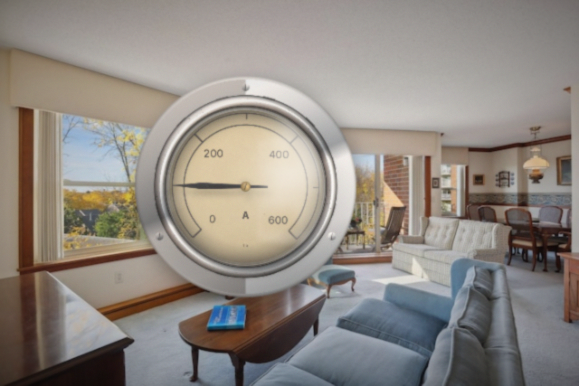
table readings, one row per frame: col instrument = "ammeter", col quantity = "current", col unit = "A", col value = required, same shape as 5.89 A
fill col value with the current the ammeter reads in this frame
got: 100 A
